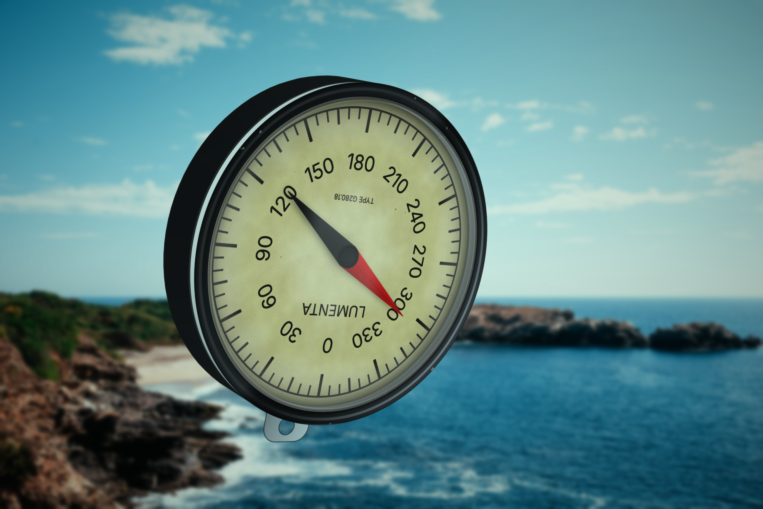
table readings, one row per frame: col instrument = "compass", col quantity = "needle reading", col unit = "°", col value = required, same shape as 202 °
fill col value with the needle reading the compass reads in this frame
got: 305 °
